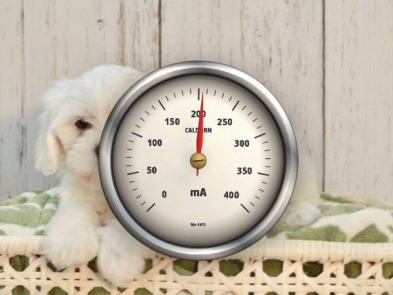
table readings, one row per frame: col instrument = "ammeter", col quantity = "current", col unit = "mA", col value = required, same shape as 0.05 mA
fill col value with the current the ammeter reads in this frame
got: 205 mA
